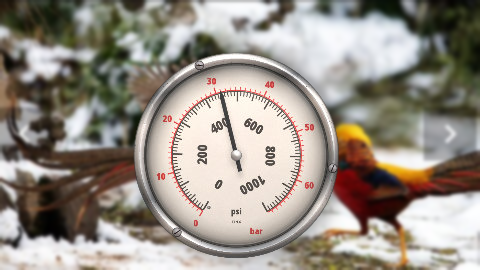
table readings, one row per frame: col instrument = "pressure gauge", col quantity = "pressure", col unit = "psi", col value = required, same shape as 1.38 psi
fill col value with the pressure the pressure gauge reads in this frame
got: 450 psi
